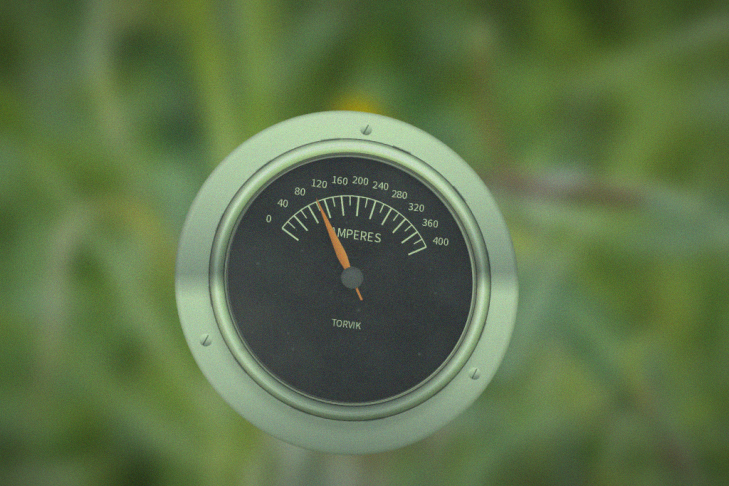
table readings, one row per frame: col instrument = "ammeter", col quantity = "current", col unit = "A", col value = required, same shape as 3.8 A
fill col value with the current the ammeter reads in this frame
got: 100 A
